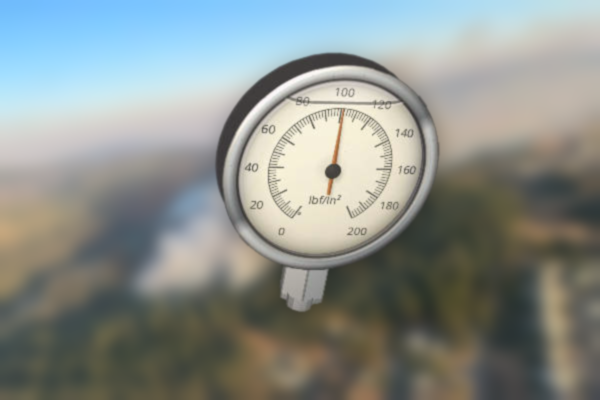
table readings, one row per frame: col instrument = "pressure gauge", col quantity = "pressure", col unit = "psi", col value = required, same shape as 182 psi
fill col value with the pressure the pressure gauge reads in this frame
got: 100 psi
